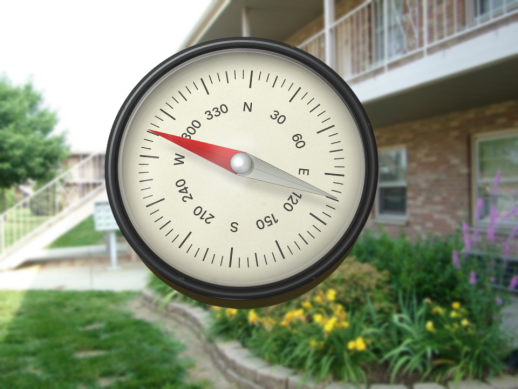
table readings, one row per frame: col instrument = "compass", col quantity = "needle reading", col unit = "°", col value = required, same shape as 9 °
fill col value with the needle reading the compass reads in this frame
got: 285 °
